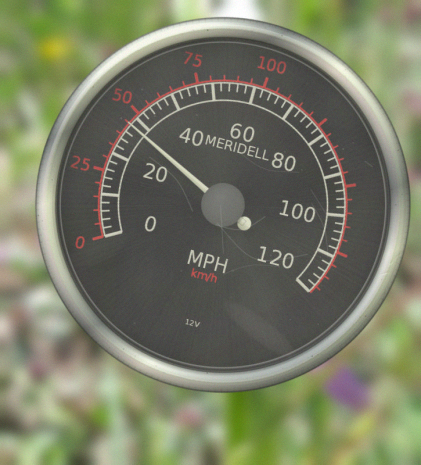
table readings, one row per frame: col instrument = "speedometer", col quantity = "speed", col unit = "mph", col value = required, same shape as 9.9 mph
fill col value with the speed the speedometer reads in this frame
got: 28 mph
